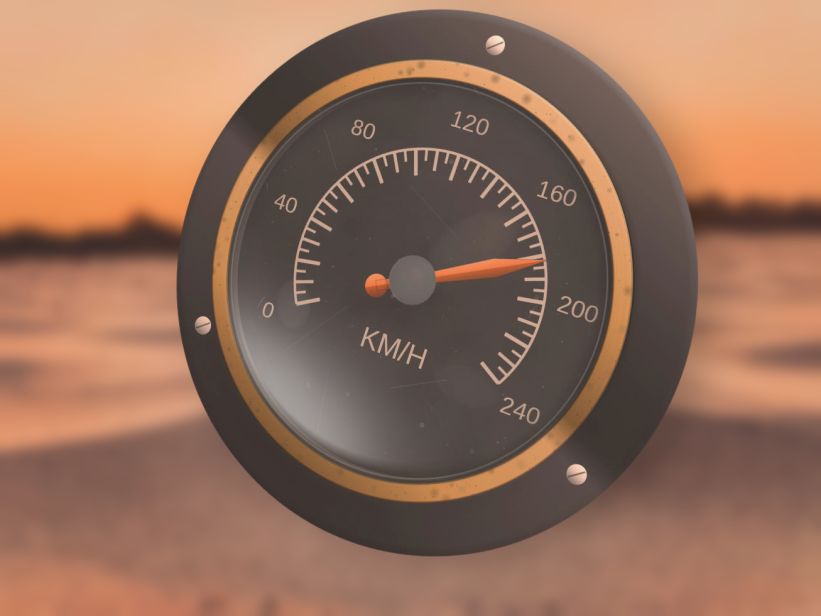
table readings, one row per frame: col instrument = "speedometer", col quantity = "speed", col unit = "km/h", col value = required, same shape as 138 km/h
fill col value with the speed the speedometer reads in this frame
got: 182.5 km/h
